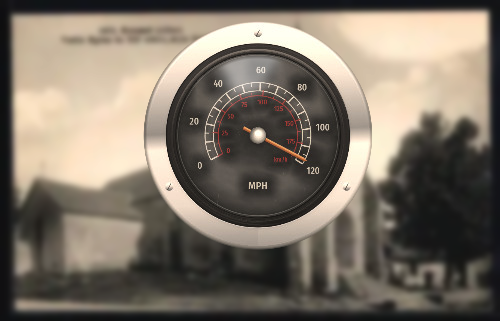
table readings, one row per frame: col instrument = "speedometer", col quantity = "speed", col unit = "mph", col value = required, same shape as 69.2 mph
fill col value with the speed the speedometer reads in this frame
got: 117.5 mph
